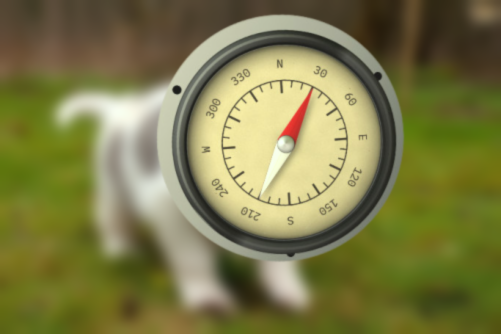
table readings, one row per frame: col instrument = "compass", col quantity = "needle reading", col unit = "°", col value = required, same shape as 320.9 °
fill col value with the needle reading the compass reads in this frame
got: 30 °
